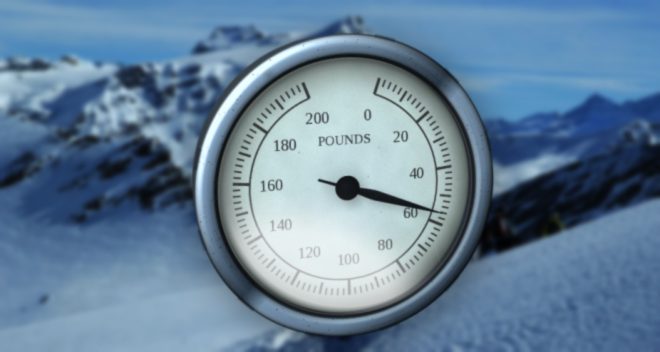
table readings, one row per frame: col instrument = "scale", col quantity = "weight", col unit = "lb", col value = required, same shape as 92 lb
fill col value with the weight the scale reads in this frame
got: 56 lb
